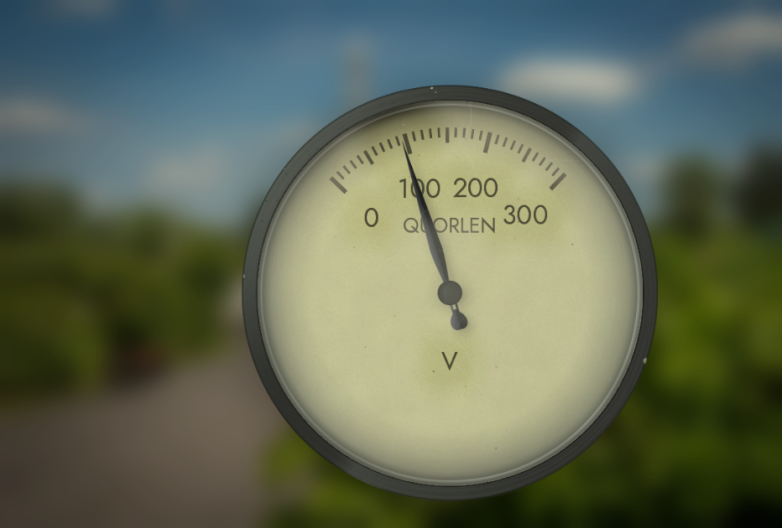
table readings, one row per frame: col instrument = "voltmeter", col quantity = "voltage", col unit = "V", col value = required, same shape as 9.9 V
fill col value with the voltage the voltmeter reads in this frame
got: 95 V
